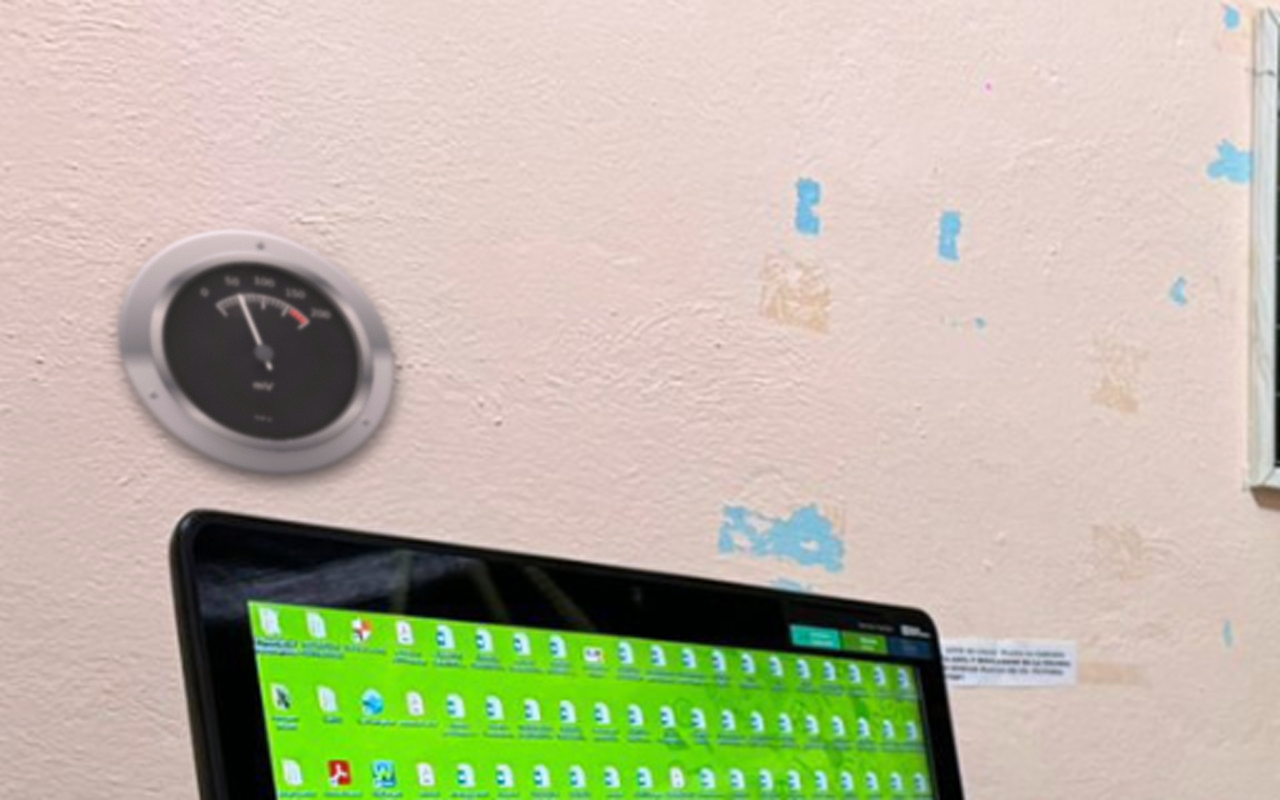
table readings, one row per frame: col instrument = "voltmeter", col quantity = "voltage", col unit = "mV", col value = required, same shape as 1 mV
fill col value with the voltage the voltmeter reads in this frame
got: 50 mV
